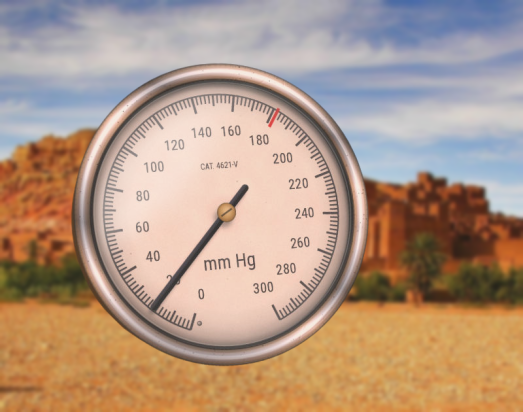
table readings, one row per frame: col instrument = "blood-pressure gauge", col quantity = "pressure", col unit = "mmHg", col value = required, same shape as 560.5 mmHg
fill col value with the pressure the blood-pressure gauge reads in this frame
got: 20 mmHg
